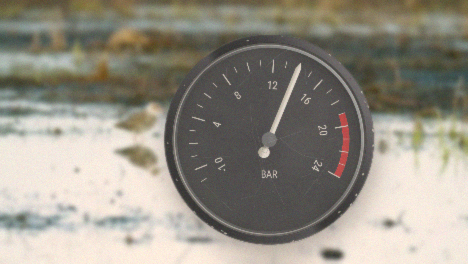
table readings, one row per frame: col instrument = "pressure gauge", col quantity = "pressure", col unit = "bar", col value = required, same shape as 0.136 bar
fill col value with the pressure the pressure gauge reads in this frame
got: 14 bar
